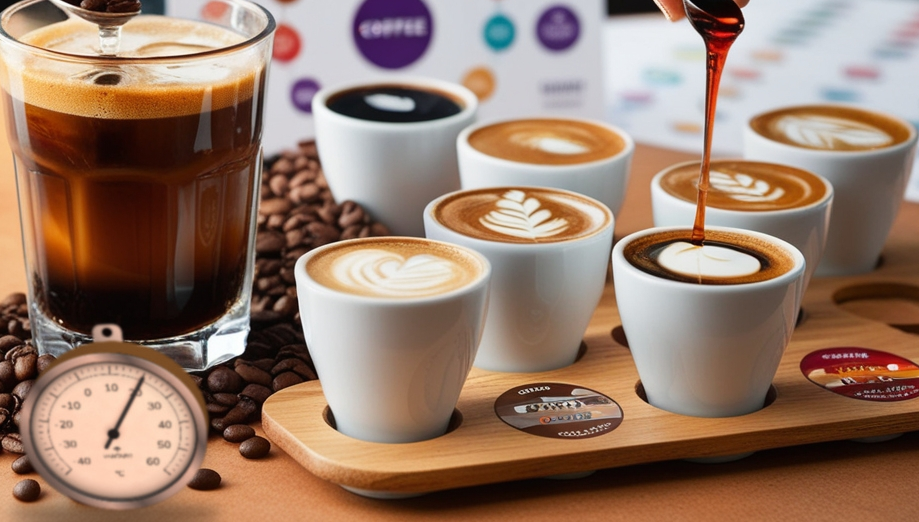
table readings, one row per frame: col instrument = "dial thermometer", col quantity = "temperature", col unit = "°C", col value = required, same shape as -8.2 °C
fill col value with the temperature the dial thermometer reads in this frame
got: 20 °C
